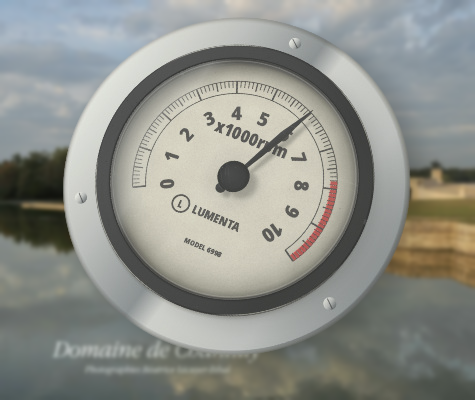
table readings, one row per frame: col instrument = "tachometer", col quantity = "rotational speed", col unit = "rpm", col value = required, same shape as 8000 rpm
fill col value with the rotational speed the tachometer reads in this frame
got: 6000 rpm
